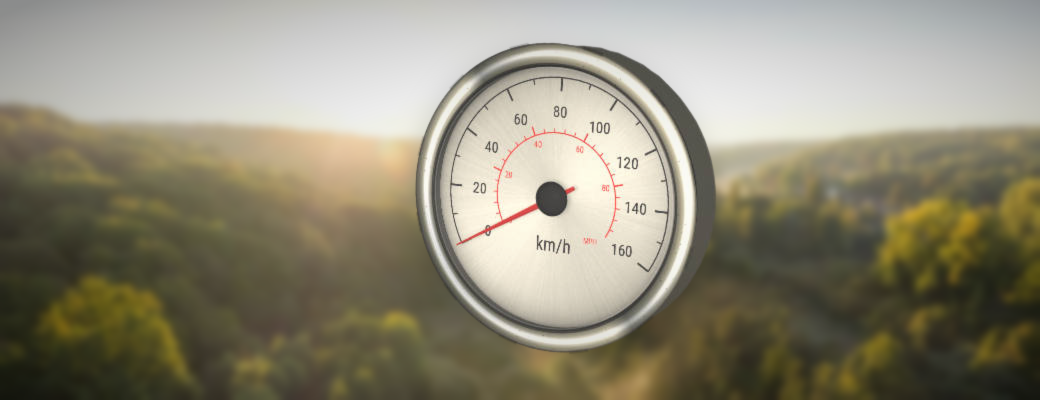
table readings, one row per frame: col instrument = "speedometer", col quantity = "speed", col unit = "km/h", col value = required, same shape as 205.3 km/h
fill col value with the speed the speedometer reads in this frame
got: 0 km/h
